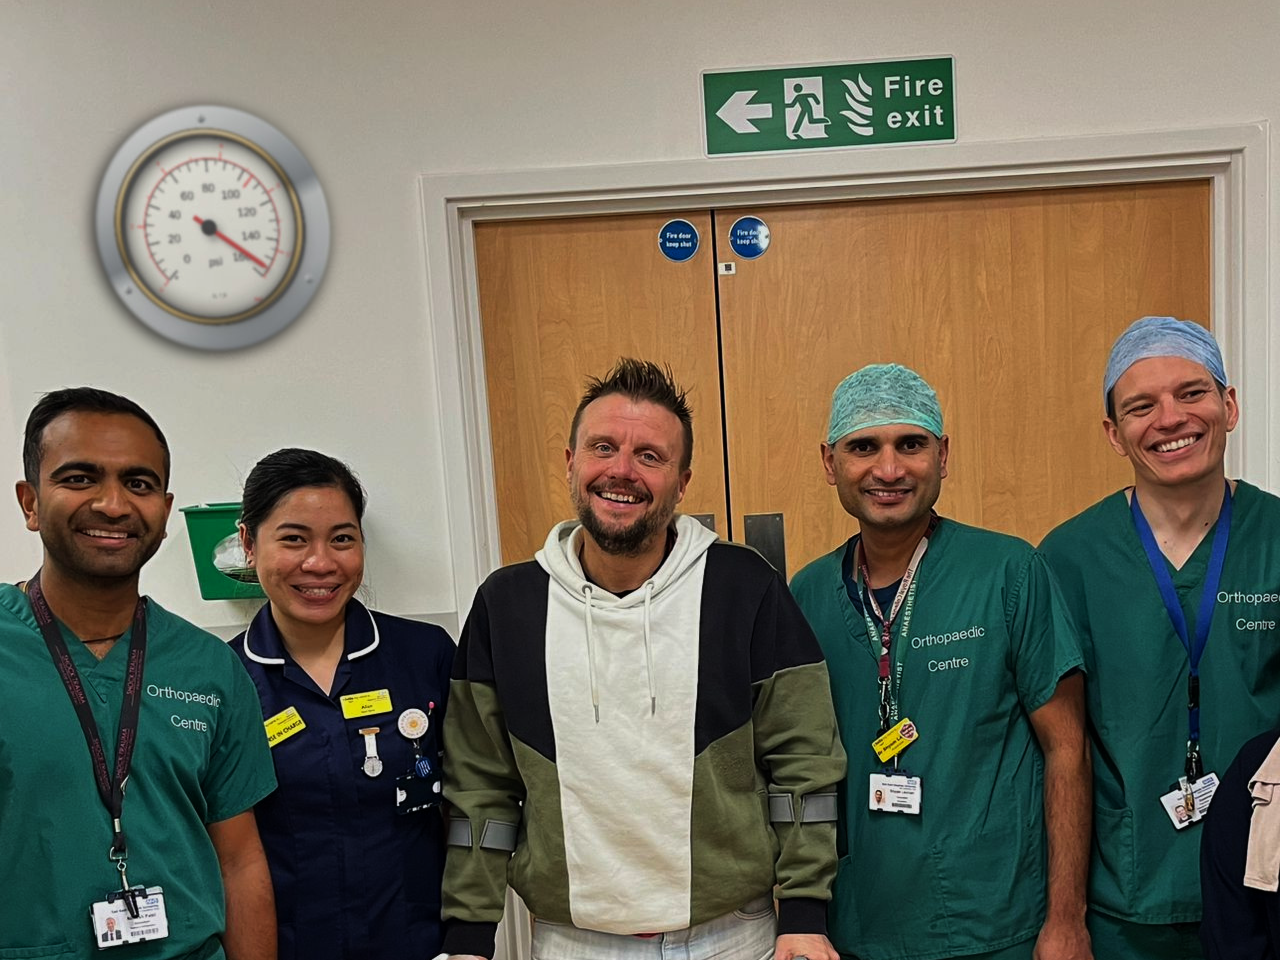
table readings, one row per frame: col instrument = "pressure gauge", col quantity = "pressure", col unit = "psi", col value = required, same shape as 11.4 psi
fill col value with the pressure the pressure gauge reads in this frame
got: 155 psi
